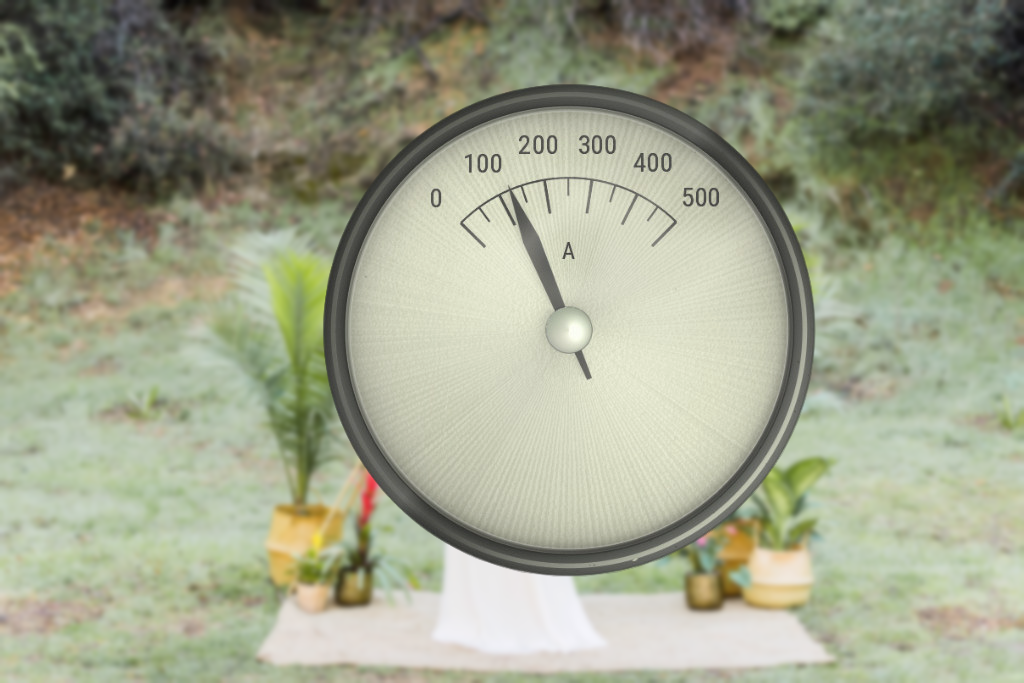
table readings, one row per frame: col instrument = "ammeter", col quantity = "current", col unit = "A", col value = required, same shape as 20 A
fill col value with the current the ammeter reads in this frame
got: 125 A
